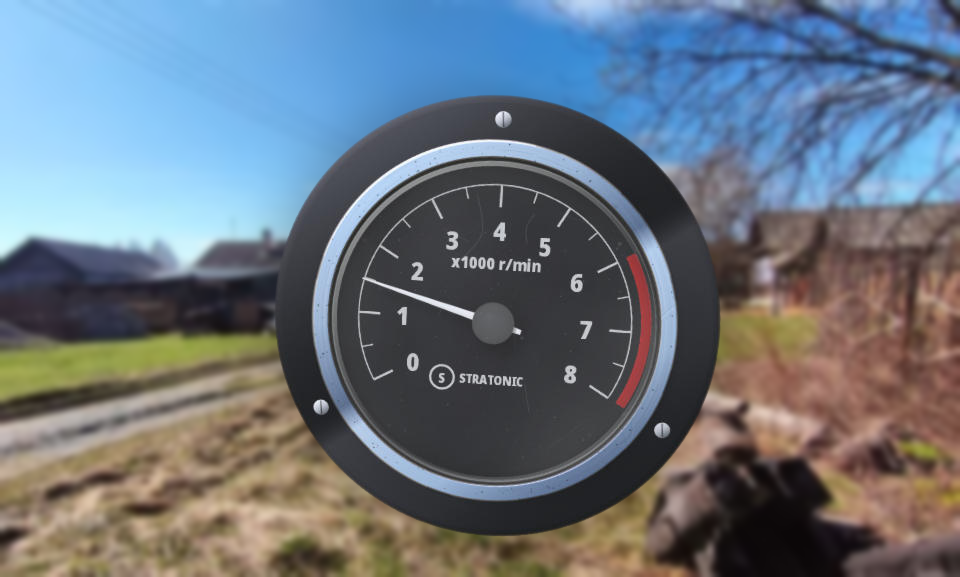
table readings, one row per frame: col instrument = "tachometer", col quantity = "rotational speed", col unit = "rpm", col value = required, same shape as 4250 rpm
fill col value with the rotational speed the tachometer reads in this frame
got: 1500 rpm
